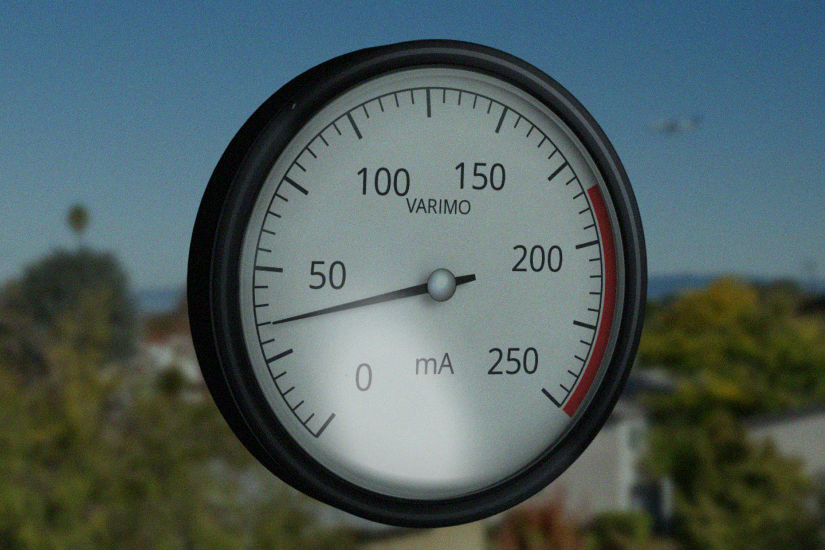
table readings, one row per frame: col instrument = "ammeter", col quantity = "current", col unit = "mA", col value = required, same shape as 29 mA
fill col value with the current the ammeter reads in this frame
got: 35 mA
